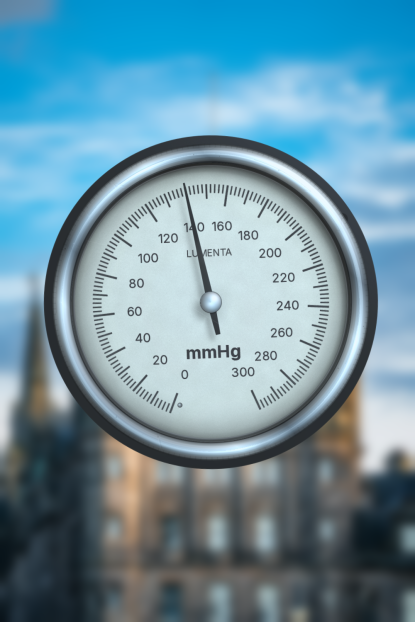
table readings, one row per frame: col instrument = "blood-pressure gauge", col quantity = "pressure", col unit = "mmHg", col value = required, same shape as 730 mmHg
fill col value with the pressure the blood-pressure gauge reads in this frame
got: 140 mmHg
